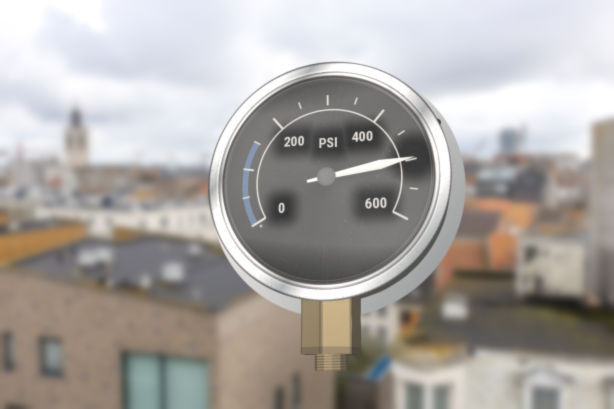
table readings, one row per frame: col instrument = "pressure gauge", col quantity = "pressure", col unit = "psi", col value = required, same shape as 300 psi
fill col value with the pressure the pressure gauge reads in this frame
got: 500 psi
